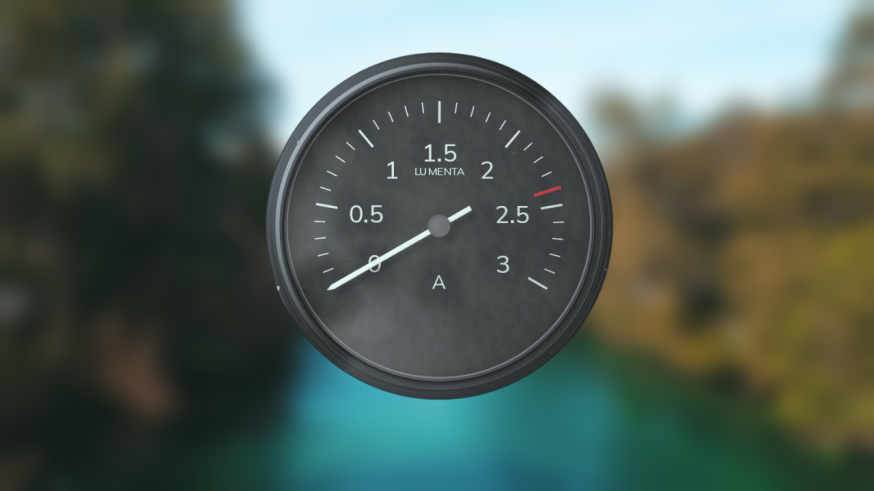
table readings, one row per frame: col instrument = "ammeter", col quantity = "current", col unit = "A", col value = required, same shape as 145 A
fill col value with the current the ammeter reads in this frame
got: 0 A
